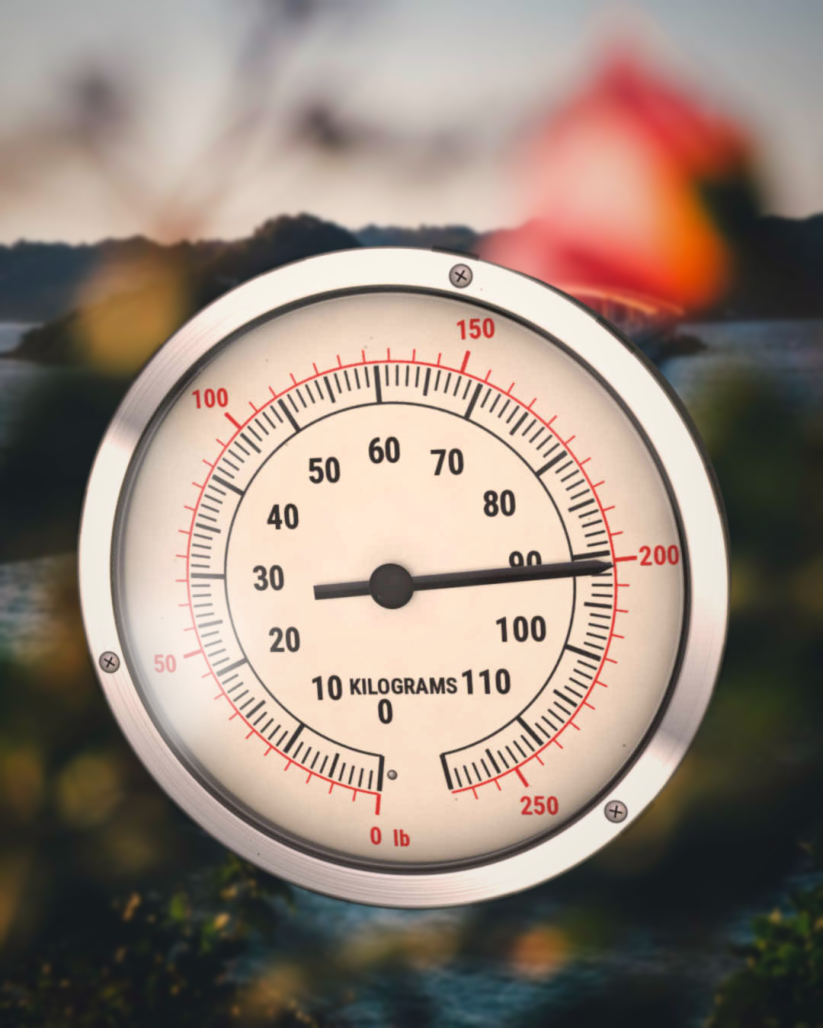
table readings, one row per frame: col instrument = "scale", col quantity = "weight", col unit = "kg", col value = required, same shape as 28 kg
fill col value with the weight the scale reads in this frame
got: 91 kg
